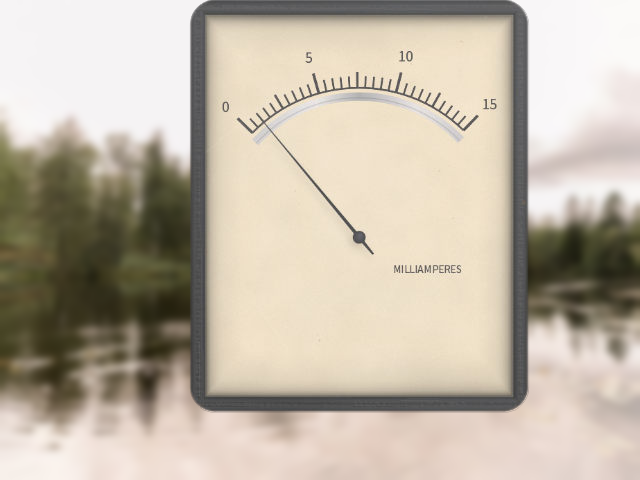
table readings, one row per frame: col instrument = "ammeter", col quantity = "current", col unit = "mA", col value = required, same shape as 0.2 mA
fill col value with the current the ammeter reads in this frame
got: 1 mA
